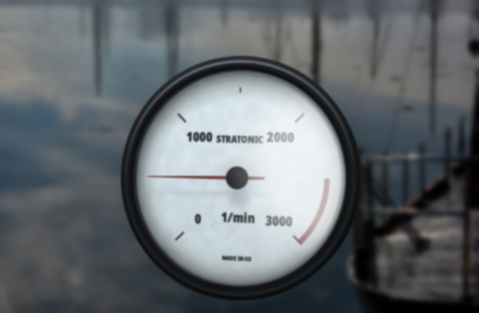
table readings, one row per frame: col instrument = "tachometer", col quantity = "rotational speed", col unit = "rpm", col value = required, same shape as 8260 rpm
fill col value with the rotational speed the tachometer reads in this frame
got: 500 rpm
